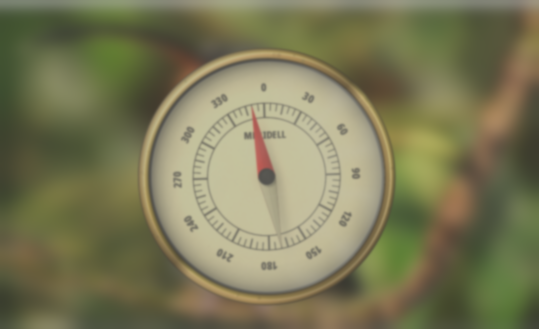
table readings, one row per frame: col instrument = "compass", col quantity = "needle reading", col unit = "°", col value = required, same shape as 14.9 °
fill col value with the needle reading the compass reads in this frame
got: 350 °
